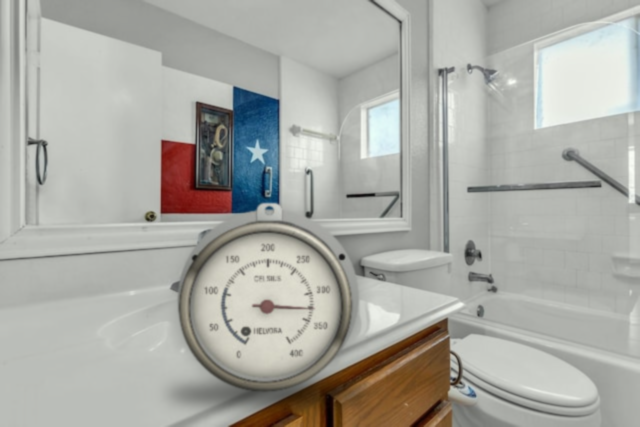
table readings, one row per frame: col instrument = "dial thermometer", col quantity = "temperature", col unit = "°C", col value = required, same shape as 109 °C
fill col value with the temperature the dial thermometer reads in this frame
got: 325 °C
